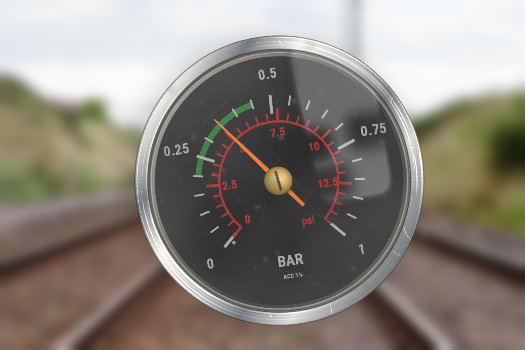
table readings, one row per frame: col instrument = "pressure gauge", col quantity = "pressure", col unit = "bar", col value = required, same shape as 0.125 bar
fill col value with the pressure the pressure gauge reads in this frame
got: 0.35 bar
